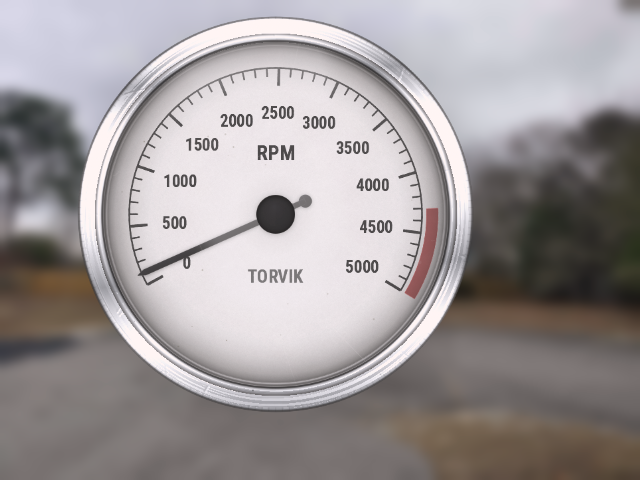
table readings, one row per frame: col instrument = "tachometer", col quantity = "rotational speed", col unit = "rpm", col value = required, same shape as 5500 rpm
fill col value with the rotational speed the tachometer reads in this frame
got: 100 rpm
